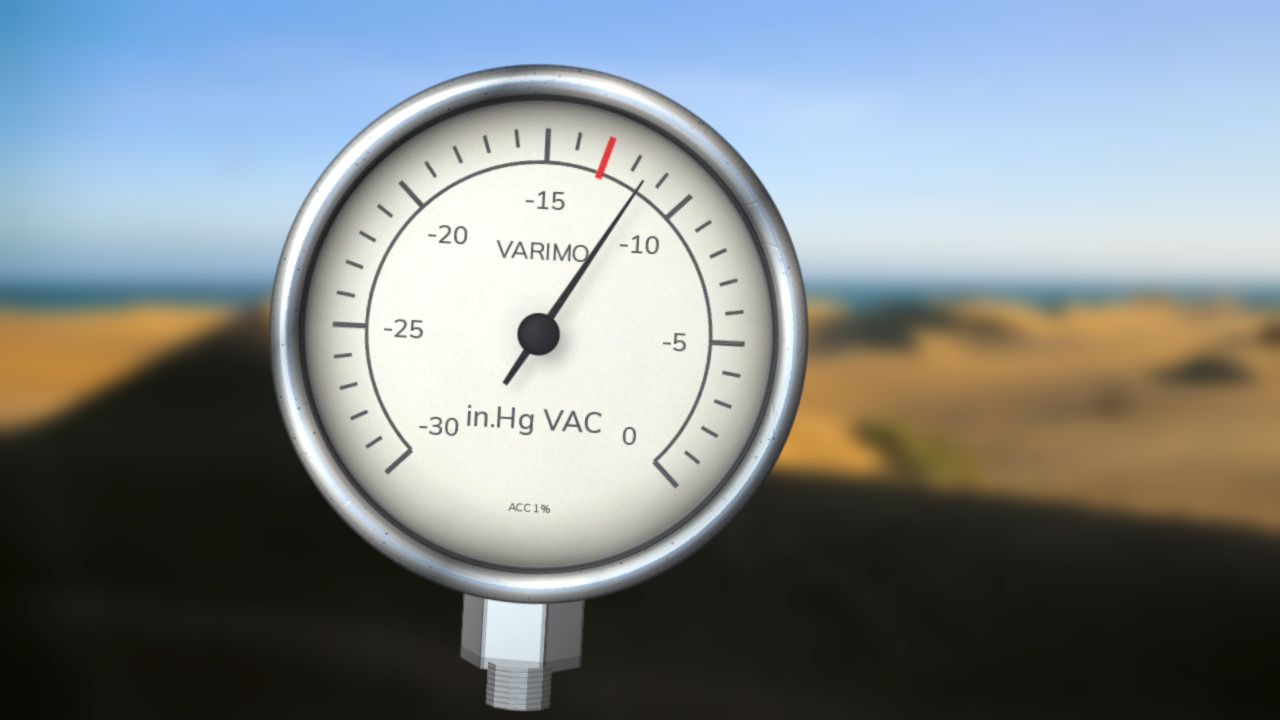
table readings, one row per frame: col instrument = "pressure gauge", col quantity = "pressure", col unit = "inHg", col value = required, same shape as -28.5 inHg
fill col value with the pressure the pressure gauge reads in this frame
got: -11.5 inHg
